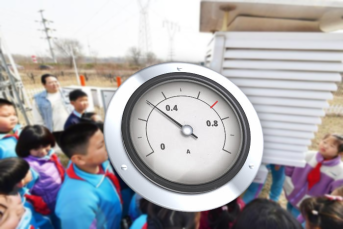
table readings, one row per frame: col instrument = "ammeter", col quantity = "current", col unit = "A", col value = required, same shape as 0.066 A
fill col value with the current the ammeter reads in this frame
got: 0.3 A
